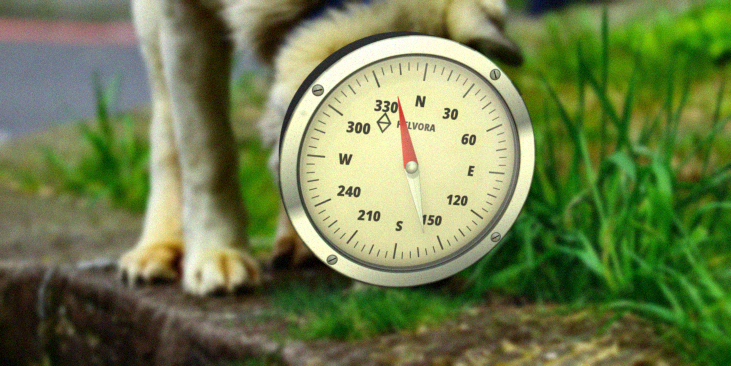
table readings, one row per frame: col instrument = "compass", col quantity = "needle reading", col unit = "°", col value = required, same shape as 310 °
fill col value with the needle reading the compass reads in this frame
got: 340 °
